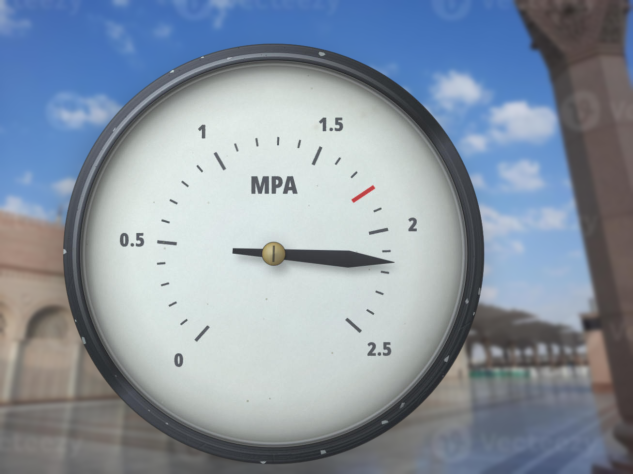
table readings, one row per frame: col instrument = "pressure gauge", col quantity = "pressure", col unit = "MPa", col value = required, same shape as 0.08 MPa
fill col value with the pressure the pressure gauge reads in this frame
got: 2.15 MPa
